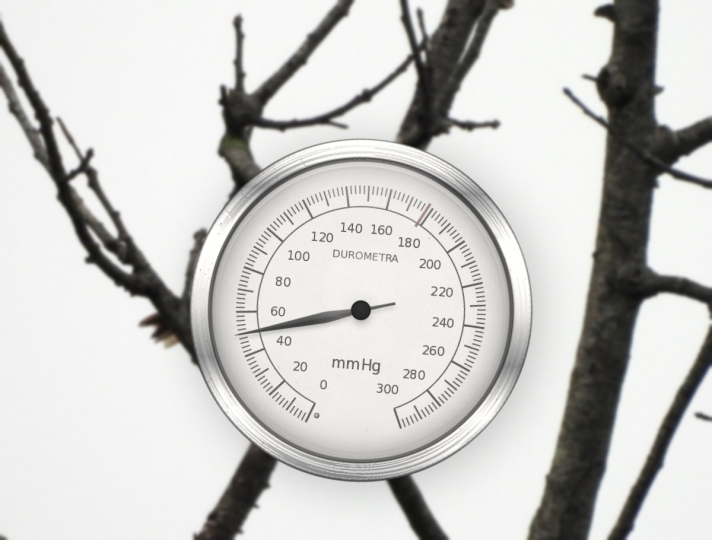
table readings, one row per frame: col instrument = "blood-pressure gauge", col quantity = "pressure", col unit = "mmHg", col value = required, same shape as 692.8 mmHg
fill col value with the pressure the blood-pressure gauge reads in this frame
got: 50 mmHg
